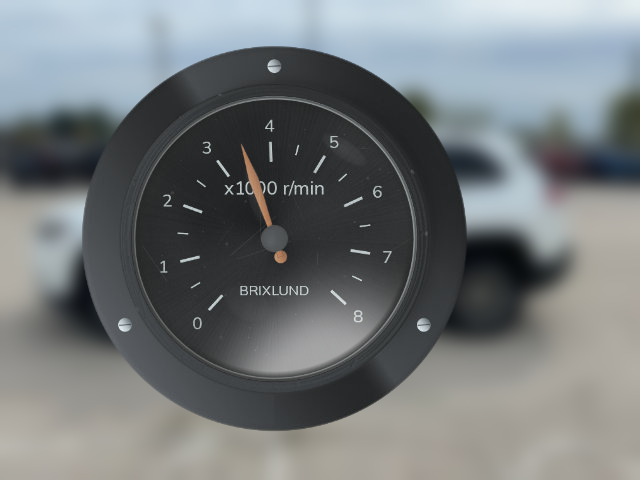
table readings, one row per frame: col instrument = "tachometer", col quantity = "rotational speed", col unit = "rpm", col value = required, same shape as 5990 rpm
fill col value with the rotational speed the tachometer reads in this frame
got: 3500 rpm
